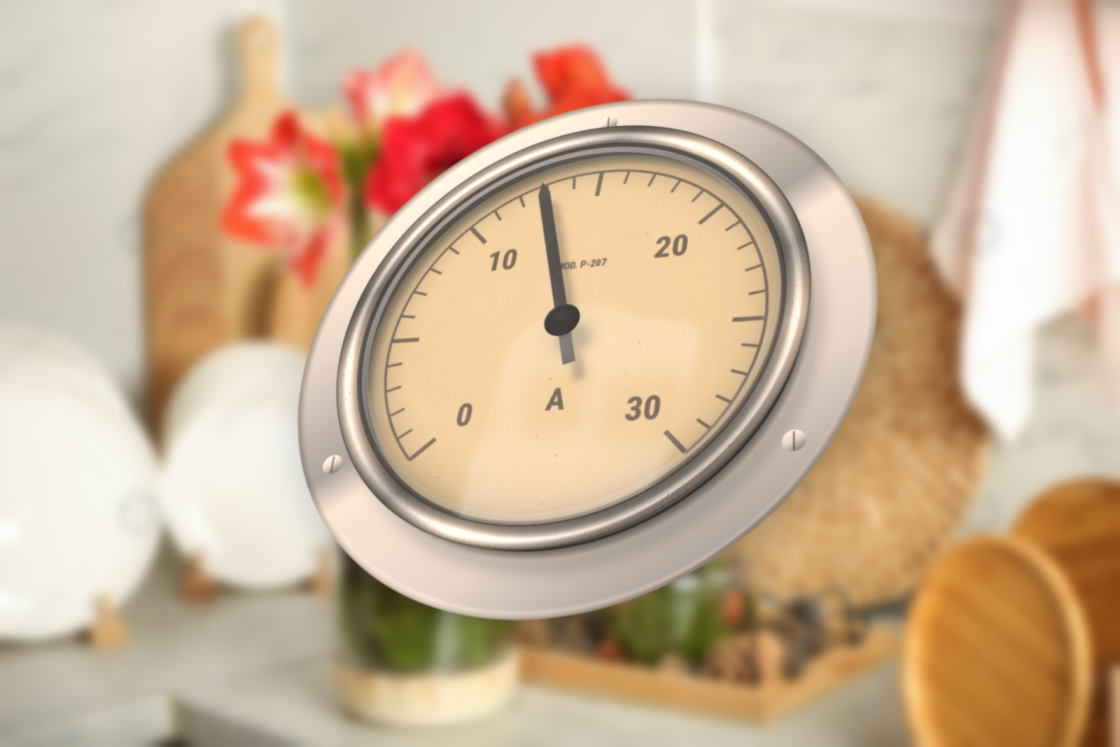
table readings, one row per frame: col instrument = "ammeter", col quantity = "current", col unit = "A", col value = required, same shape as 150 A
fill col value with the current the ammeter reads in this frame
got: 13 A
